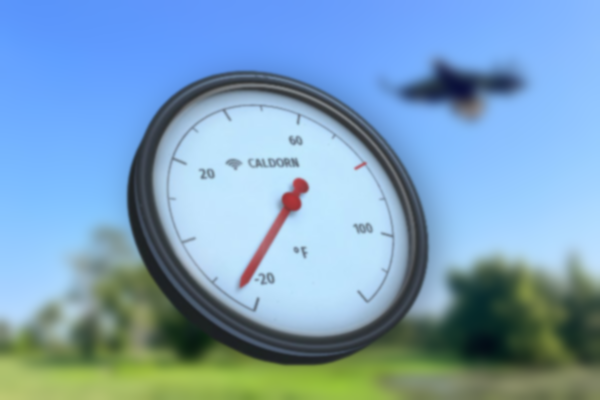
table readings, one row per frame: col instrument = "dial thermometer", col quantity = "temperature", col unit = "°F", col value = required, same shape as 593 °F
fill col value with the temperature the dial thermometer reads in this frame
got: -15 °F
